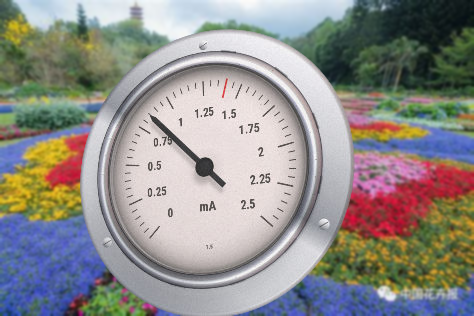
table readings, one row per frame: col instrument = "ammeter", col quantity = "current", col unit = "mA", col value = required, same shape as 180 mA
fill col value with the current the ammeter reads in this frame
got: 0.85 mA
